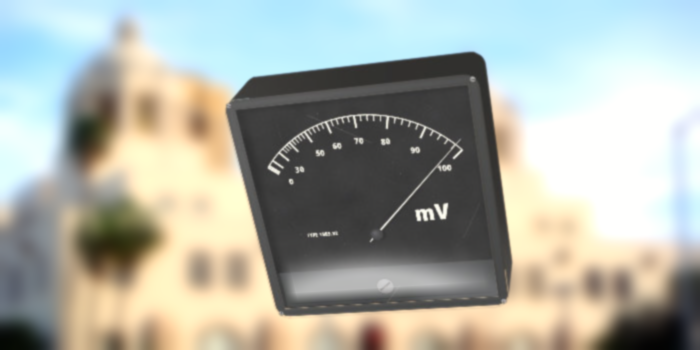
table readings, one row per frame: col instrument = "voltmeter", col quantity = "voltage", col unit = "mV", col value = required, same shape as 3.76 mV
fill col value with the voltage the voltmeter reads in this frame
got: 98 mV
